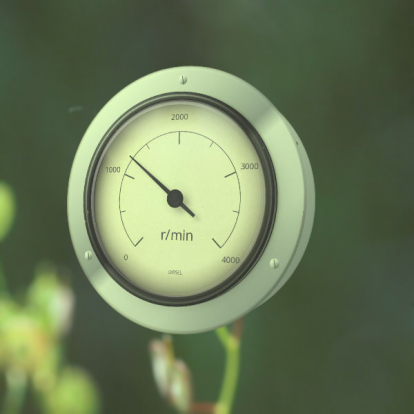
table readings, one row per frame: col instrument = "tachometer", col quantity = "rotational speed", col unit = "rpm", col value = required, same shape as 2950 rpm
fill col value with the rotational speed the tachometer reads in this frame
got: 1250 rpm
